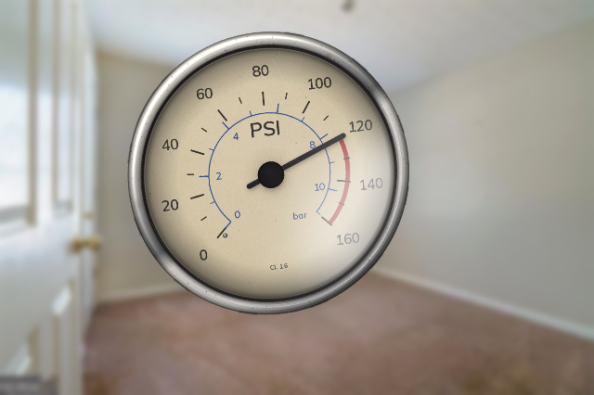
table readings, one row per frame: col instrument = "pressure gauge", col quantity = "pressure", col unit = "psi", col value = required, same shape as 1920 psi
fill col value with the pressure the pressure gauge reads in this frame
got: 120 psi
